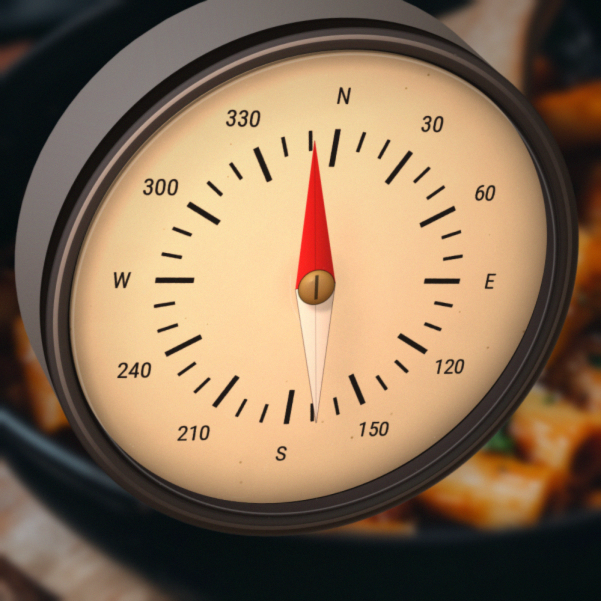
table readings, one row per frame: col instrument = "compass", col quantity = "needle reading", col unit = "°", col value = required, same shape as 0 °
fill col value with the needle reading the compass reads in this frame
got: 350 °
